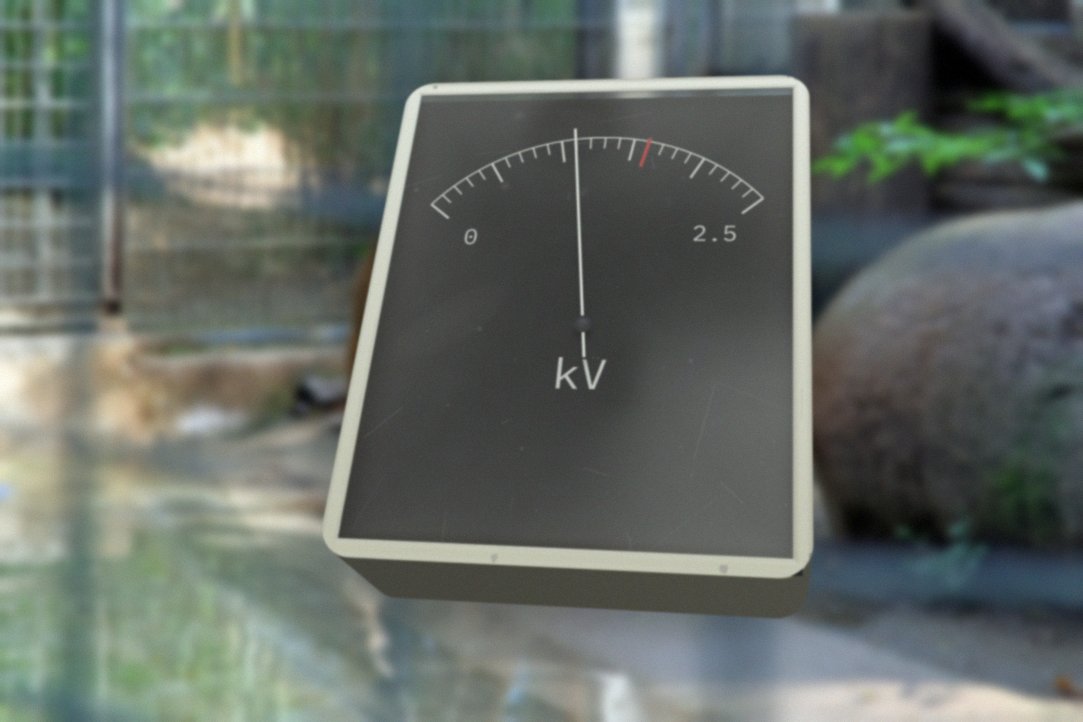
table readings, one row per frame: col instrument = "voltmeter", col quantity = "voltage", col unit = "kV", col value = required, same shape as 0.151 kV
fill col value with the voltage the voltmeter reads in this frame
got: 1.1 kV
